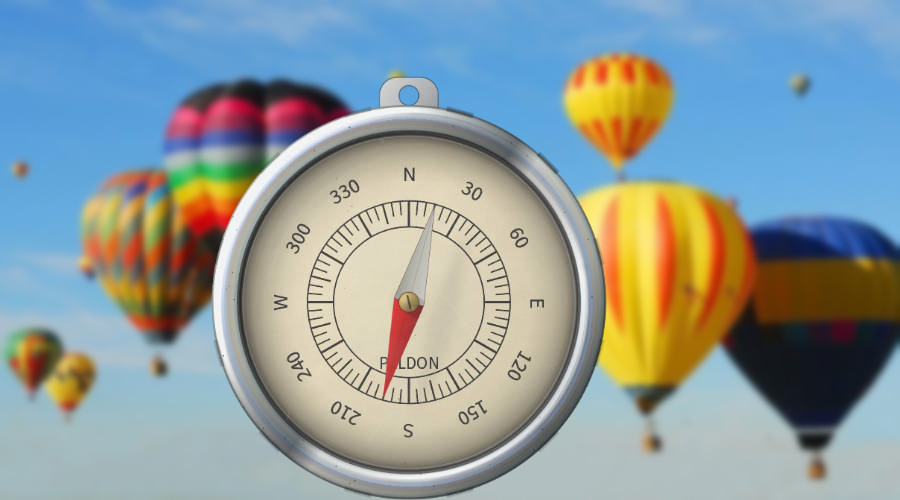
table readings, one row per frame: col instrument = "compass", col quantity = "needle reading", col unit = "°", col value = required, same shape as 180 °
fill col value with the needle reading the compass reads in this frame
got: 195 °
